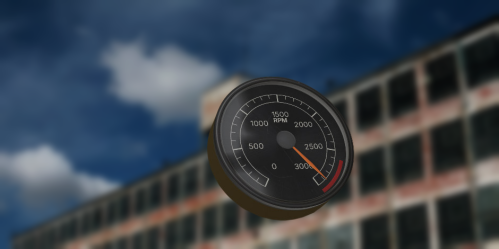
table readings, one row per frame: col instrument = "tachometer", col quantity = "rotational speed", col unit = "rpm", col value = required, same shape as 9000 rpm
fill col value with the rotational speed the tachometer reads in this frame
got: 2900 rpm
